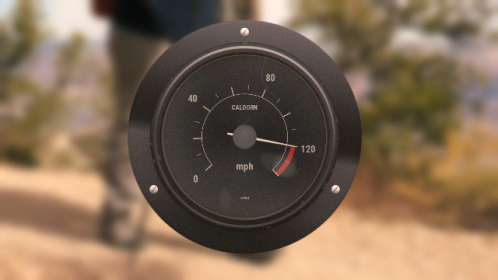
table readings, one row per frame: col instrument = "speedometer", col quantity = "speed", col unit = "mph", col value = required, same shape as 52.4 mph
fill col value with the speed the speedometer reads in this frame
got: 120 mph
